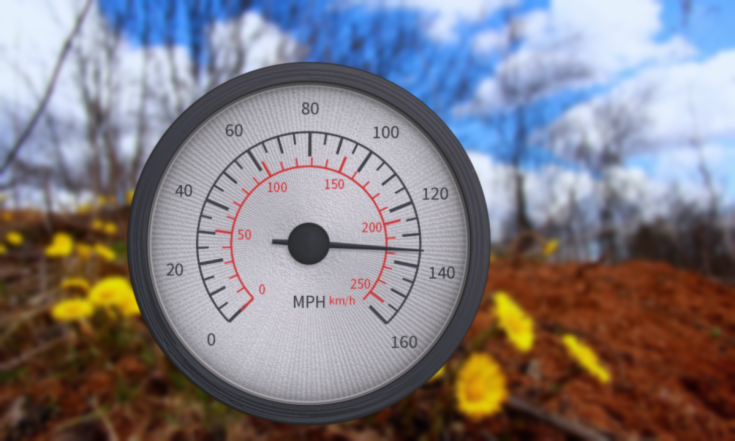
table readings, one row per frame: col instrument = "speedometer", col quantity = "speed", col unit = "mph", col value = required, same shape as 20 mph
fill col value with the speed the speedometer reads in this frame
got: 135 mph
